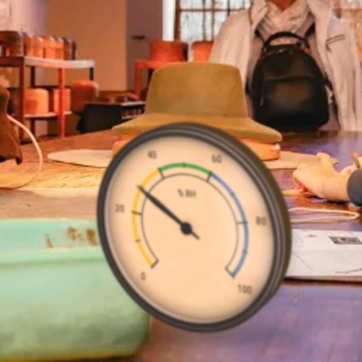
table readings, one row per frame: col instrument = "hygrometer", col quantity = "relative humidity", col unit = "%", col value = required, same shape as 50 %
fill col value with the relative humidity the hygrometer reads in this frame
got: 30 %
